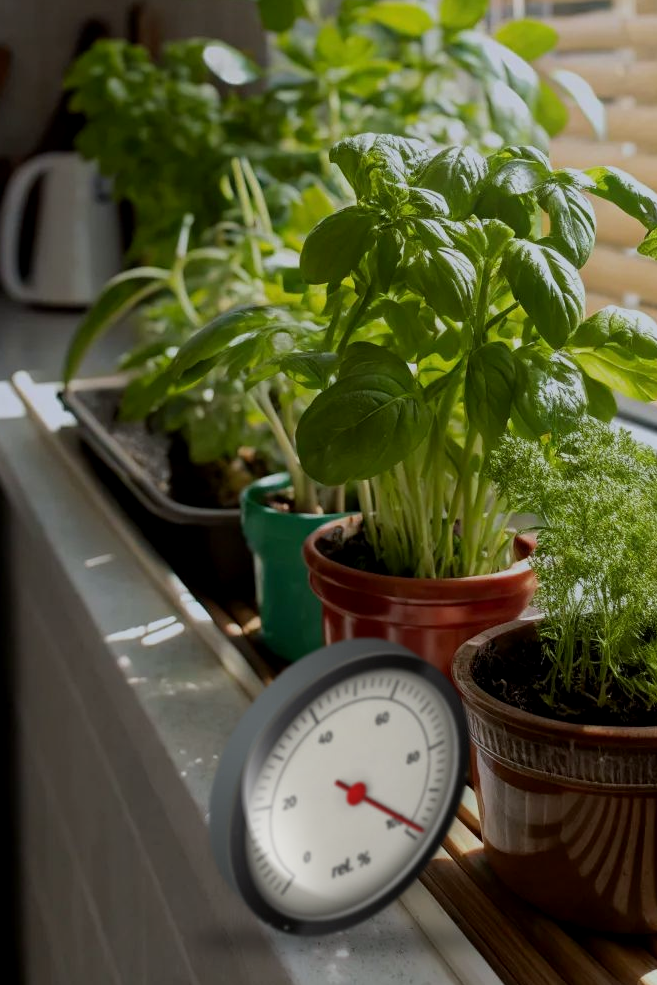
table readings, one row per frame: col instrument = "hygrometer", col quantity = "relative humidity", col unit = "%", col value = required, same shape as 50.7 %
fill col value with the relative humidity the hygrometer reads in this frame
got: 98 %
